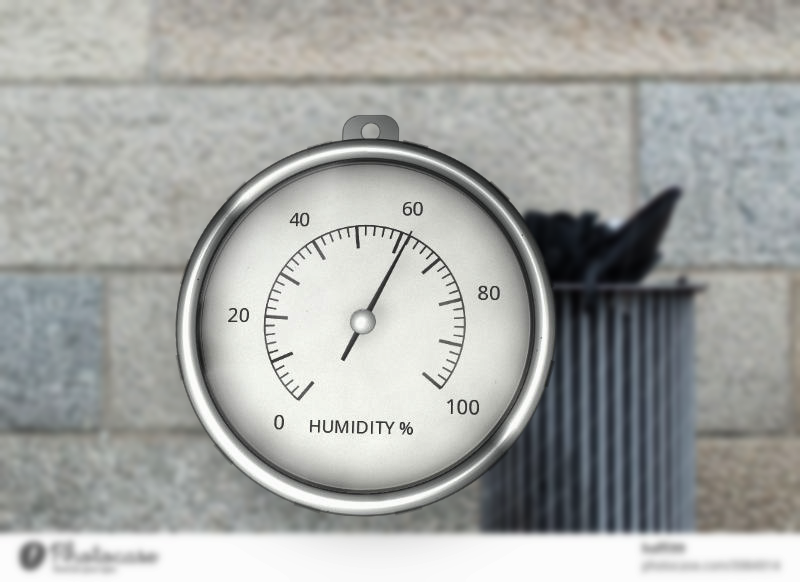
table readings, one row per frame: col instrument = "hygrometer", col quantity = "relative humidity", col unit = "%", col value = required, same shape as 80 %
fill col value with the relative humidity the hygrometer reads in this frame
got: 62 %
